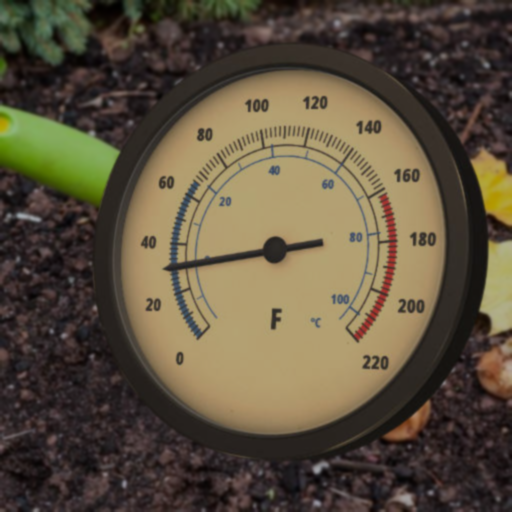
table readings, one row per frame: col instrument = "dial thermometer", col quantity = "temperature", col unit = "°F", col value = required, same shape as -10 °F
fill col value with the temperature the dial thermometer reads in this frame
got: 30 °F
